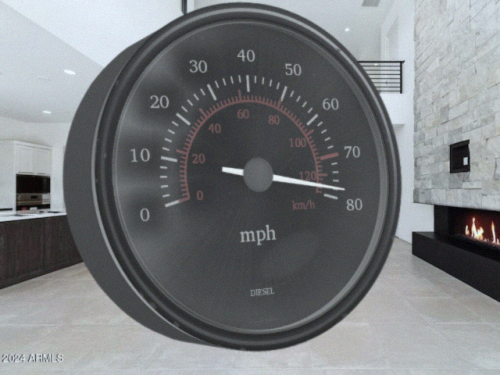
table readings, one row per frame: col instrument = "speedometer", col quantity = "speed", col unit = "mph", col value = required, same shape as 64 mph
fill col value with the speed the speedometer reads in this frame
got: 78 mph
